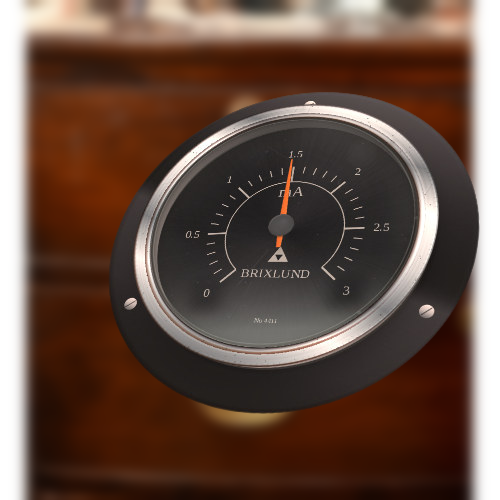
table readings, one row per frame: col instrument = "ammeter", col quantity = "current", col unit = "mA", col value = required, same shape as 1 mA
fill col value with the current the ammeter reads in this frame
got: 1.5 mA
